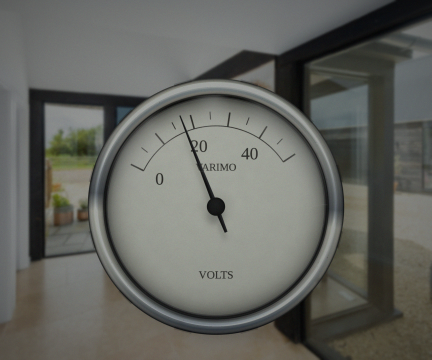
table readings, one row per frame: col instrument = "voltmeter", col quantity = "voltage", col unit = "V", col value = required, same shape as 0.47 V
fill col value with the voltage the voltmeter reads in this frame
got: 17.5 V
